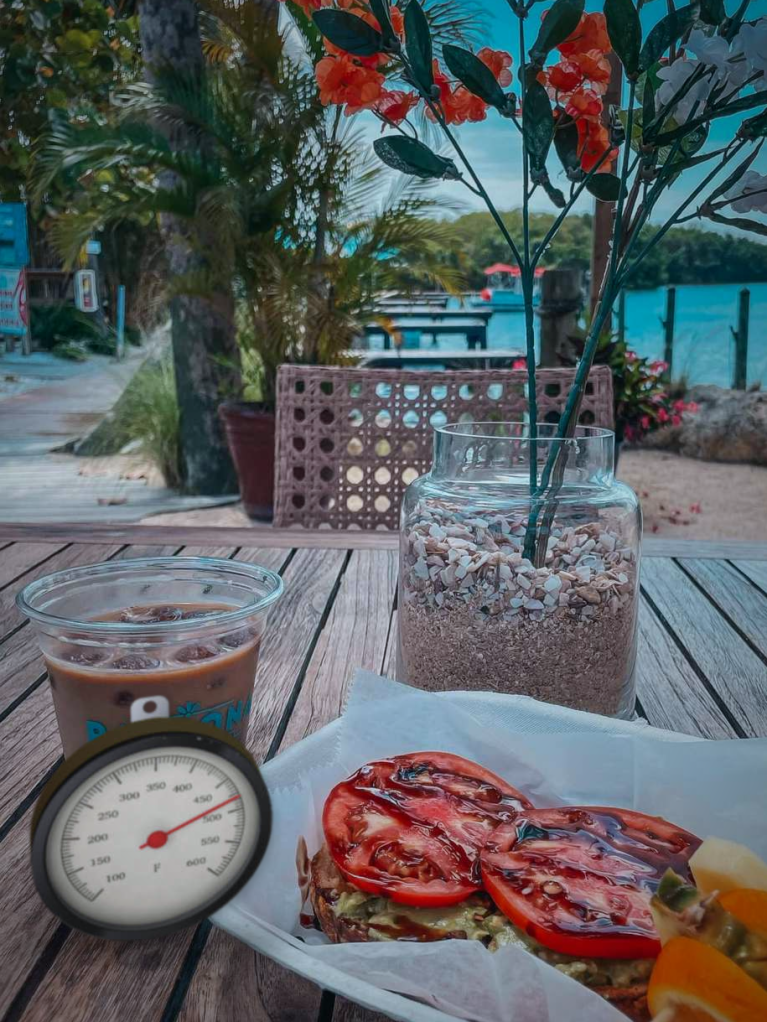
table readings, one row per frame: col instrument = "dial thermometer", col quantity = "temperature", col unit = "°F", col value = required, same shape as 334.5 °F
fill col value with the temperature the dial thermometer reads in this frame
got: 475 °F
